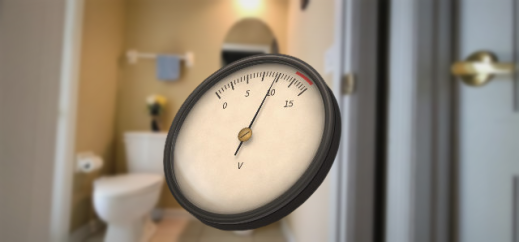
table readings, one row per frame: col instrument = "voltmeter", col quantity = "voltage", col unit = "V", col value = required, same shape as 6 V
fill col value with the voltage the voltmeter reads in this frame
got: 10 V
